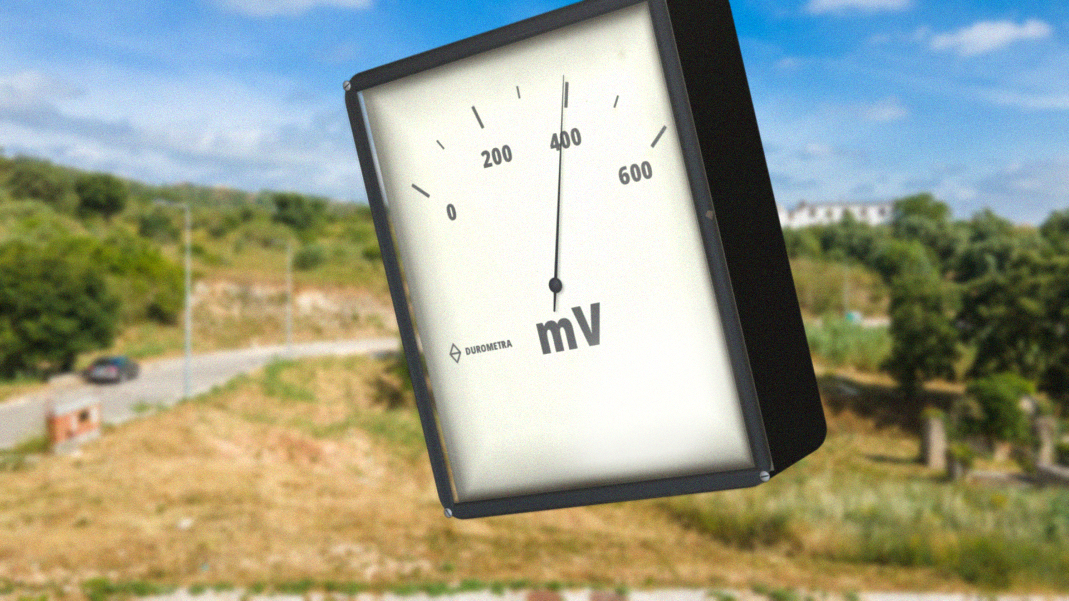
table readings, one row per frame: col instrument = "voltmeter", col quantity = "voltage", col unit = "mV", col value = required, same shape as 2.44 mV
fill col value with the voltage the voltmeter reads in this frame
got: 400 mV
